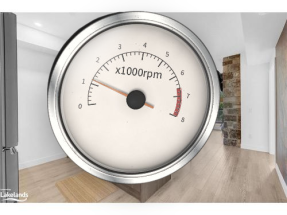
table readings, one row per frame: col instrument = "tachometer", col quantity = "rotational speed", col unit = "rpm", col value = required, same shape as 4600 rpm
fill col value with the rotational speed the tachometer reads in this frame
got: 1200 rpm
